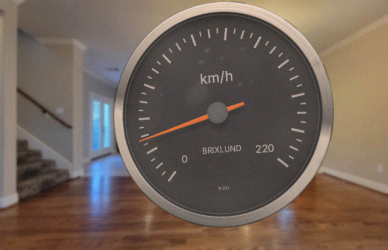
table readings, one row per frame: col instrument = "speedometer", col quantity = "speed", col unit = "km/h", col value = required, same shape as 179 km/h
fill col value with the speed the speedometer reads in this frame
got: 27.5 km/h
